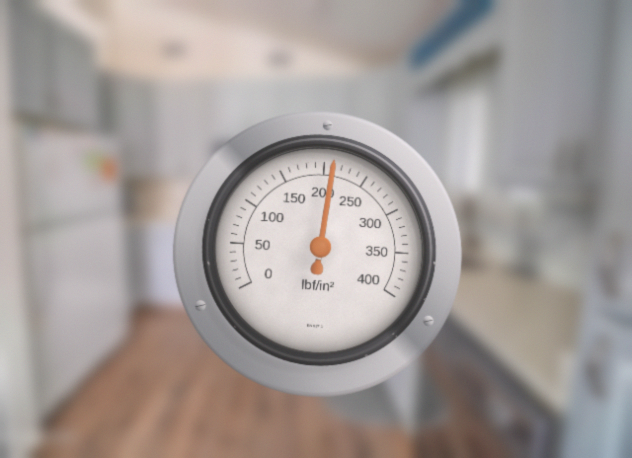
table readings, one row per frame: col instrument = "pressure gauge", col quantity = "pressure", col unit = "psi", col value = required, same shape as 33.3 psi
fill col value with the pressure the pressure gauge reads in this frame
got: 210 psi
